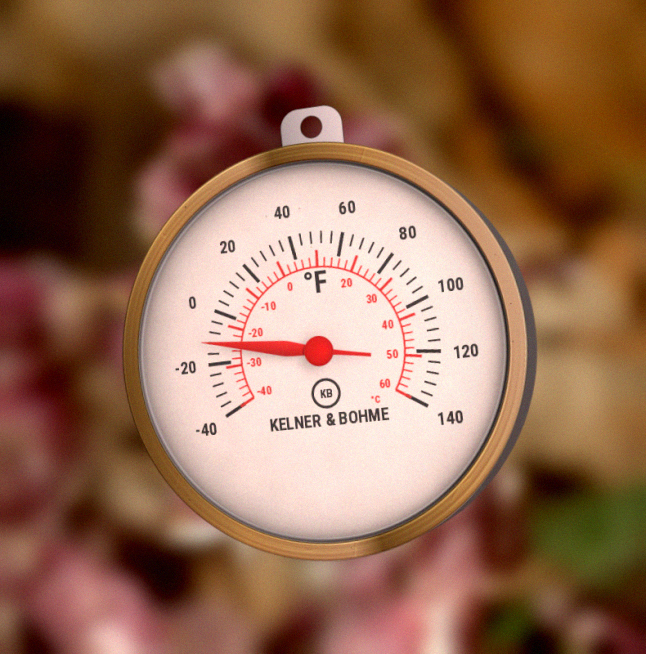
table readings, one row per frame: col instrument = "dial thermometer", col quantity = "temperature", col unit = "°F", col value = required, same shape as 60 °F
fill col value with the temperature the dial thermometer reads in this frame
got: -12 °F
